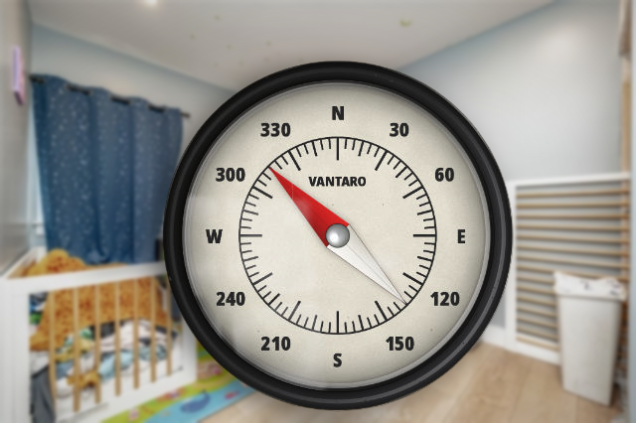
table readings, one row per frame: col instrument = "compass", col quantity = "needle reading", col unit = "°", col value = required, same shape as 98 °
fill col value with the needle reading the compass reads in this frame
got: 315 °
